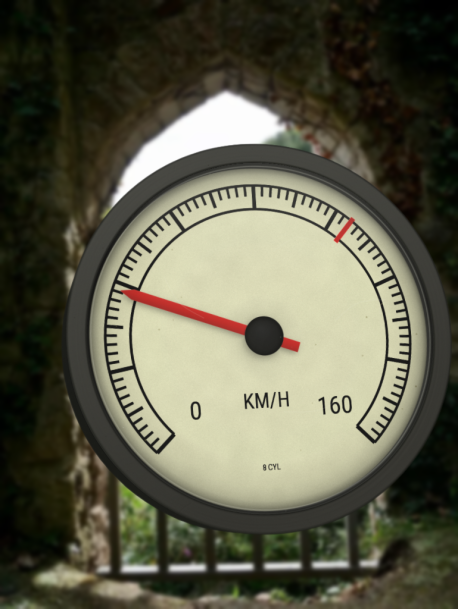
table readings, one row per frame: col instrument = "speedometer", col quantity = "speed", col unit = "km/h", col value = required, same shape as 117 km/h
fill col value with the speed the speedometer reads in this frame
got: 38 km/h
